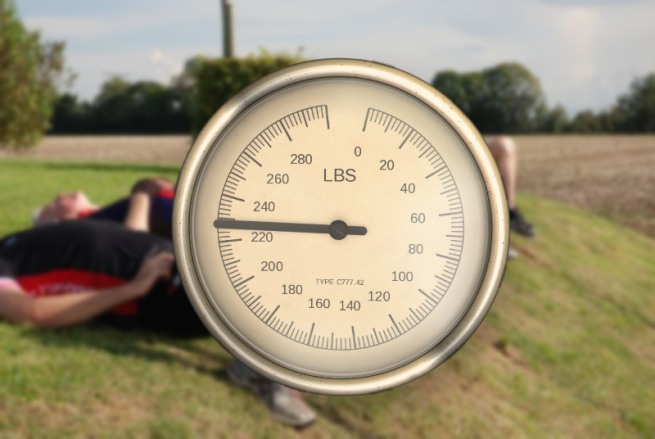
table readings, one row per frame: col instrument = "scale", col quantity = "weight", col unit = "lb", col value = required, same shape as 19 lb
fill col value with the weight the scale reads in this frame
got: 228 lb
